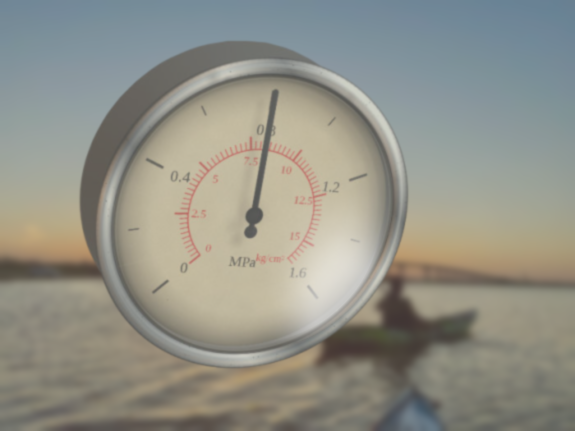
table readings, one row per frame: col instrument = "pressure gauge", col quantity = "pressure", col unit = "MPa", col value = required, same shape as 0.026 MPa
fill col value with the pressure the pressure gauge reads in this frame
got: 0.8 MPa
